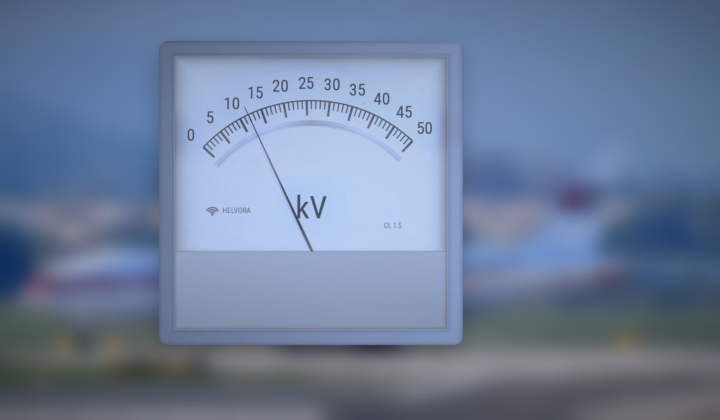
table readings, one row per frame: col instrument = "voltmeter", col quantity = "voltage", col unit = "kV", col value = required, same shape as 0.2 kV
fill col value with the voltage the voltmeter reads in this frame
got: 12 kV
